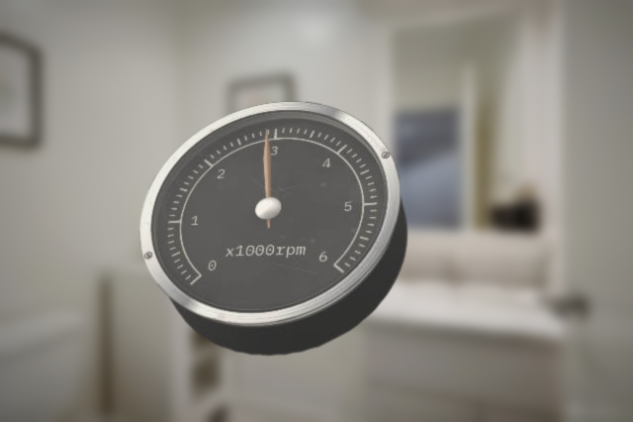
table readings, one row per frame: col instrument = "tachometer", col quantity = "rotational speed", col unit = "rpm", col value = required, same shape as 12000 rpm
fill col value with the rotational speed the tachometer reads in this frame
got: 2900 rpm
